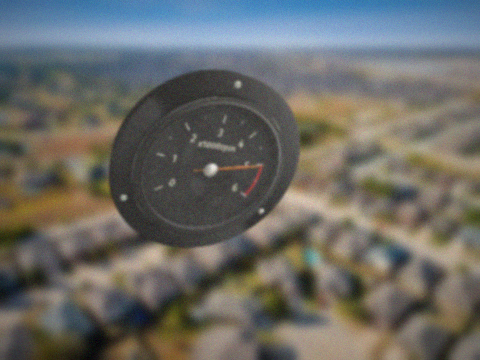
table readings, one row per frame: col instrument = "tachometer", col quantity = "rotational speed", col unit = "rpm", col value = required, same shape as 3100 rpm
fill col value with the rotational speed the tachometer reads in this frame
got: 5000 rpm
